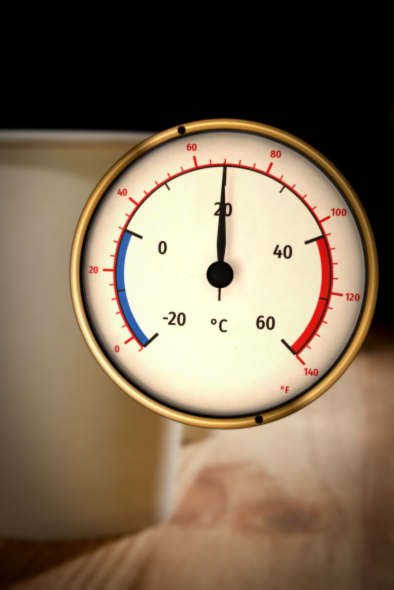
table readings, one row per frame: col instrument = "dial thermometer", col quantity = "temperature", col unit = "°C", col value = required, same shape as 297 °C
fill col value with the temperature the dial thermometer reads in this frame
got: 20 °C
